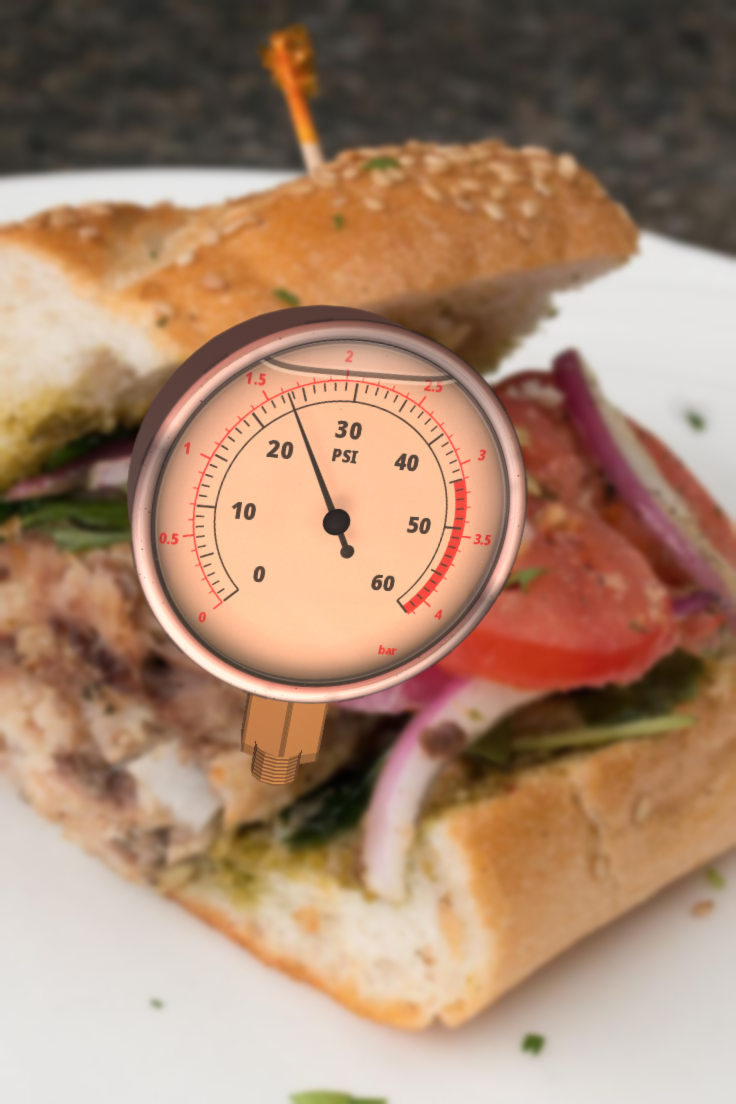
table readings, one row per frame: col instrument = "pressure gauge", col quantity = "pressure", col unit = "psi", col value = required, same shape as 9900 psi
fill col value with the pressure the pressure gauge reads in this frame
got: 23.5 psi
